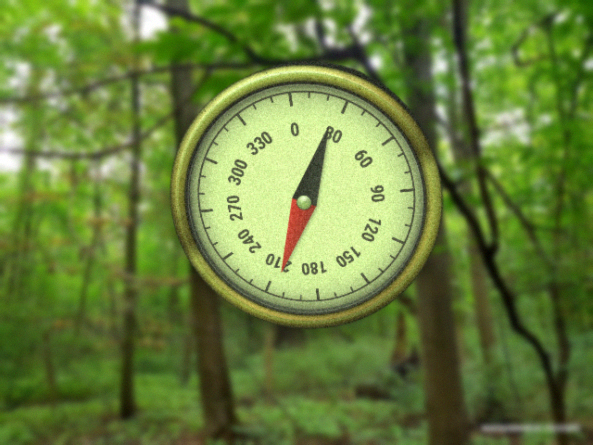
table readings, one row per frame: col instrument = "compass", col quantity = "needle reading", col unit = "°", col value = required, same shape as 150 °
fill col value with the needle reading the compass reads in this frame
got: 205 °
